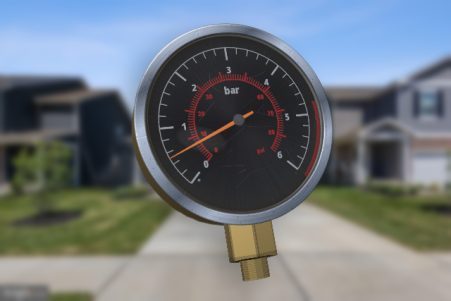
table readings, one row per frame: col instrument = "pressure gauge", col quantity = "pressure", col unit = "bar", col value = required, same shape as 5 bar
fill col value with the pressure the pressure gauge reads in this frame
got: 0.5 bar
